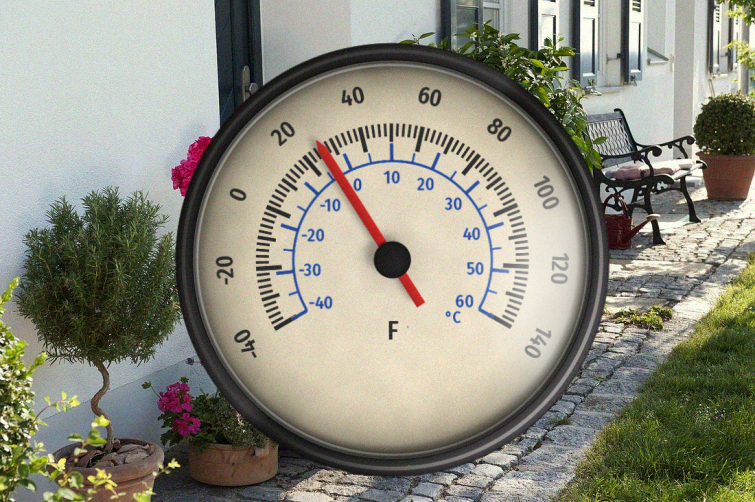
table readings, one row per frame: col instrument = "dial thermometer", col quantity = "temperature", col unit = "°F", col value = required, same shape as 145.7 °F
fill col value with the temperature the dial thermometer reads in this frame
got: 26 °F
